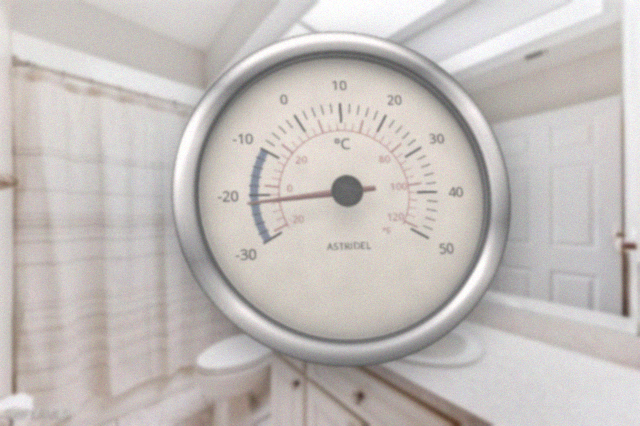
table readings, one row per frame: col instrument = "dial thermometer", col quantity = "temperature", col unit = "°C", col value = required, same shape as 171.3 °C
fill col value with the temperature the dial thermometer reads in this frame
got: -22 °C
